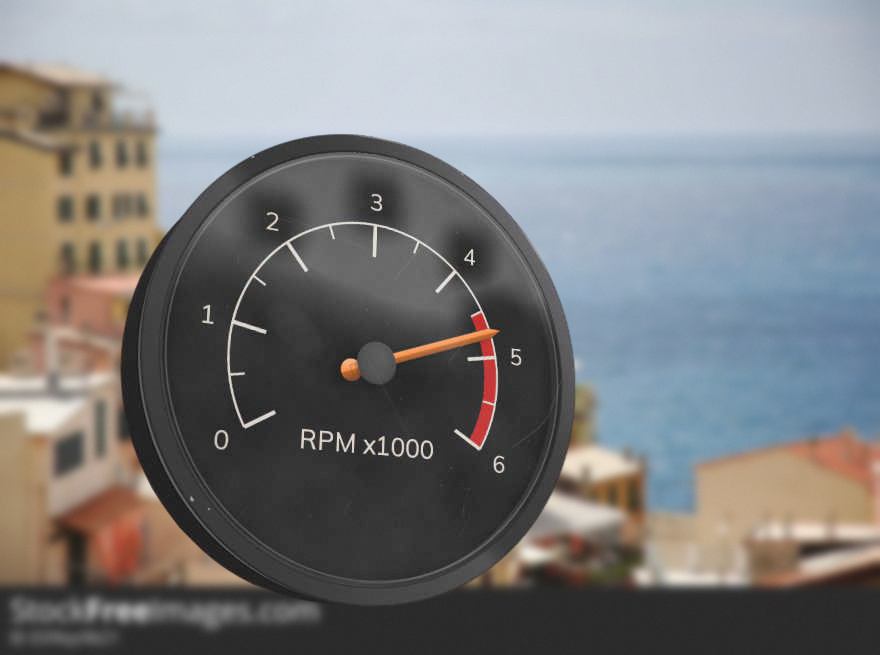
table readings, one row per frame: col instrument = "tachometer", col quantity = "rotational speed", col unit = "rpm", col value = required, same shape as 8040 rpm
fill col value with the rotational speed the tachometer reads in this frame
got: 4750 rpm
